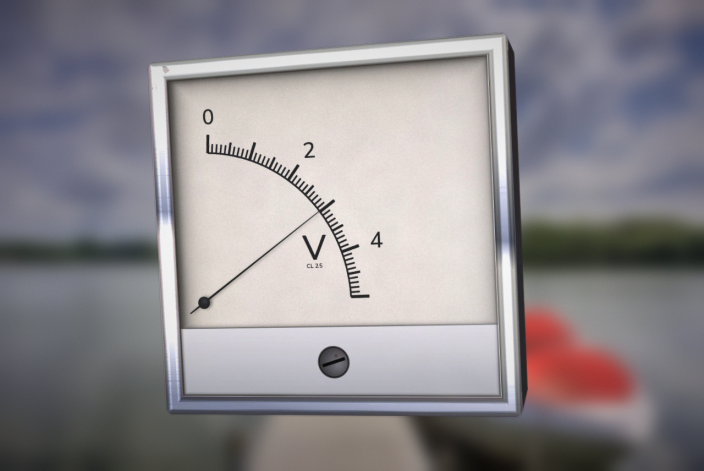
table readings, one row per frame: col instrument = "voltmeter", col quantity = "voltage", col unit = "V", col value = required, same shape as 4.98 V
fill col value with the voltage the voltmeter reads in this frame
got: 3 V
